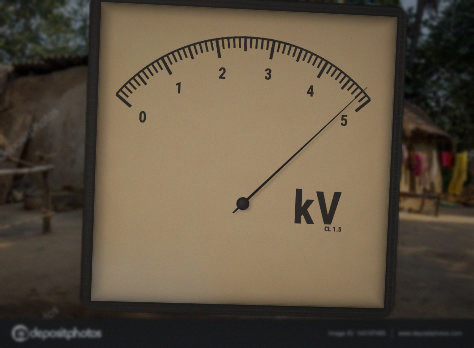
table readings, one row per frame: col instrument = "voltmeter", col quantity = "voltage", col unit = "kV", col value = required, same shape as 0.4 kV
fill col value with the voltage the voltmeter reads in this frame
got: 4.8 kV
